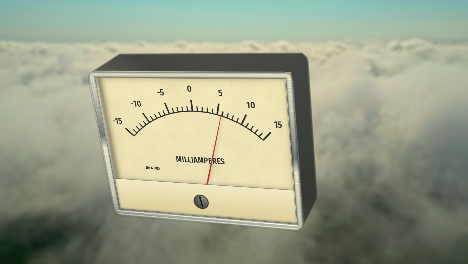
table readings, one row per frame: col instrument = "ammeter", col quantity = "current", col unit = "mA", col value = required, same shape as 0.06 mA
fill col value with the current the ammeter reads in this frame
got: 6 mA
